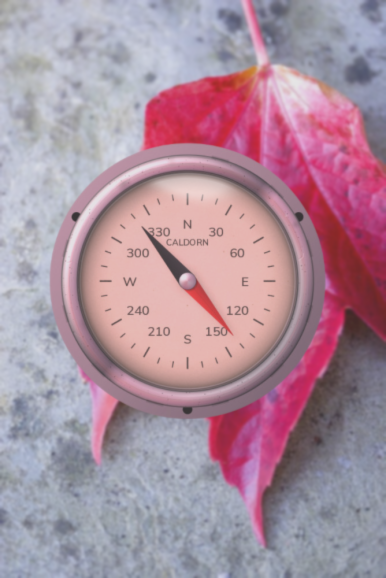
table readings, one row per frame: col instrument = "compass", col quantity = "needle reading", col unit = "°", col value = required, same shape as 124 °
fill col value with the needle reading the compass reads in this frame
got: 140 °
